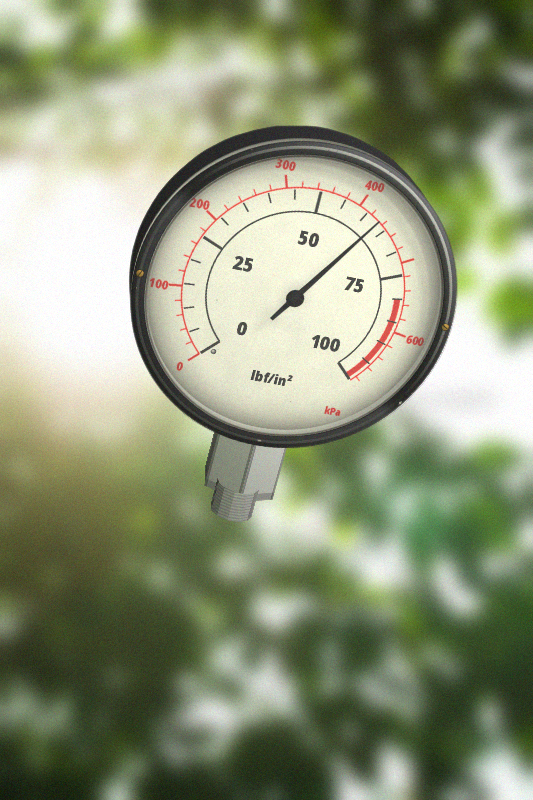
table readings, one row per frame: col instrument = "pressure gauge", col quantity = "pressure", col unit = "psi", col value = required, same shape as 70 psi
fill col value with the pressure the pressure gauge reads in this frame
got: 62.5 psi
